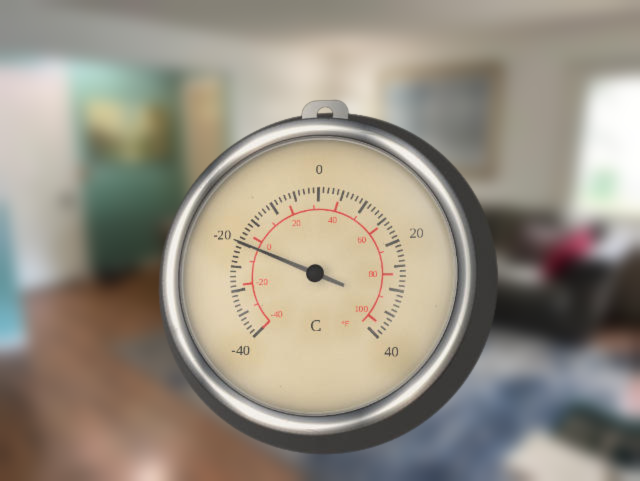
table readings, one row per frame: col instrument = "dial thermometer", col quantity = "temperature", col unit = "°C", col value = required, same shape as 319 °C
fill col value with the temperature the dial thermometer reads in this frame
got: -20 °C
